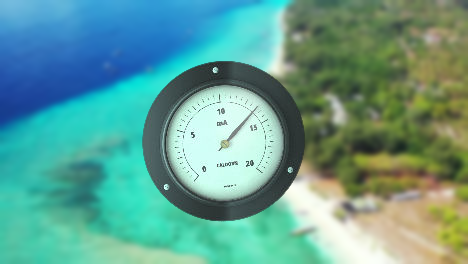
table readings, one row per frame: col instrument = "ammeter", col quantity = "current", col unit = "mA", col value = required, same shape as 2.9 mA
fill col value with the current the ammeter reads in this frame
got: 13.5 mA
